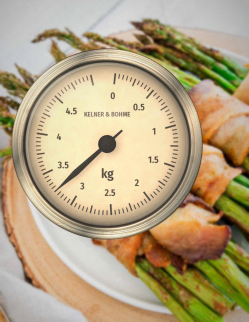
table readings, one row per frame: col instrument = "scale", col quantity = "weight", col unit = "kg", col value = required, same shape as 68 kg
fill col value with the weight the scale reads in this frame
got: 3.25 kg
